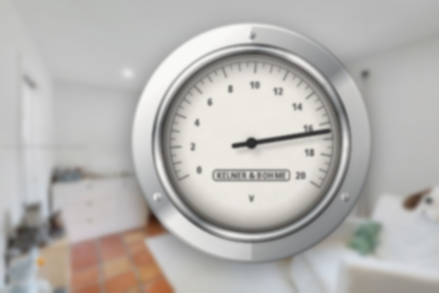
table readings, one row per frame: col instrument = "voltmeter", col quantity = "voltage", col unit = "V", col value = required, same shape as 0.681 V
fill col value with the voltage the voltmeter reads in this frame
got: 16.5 V
